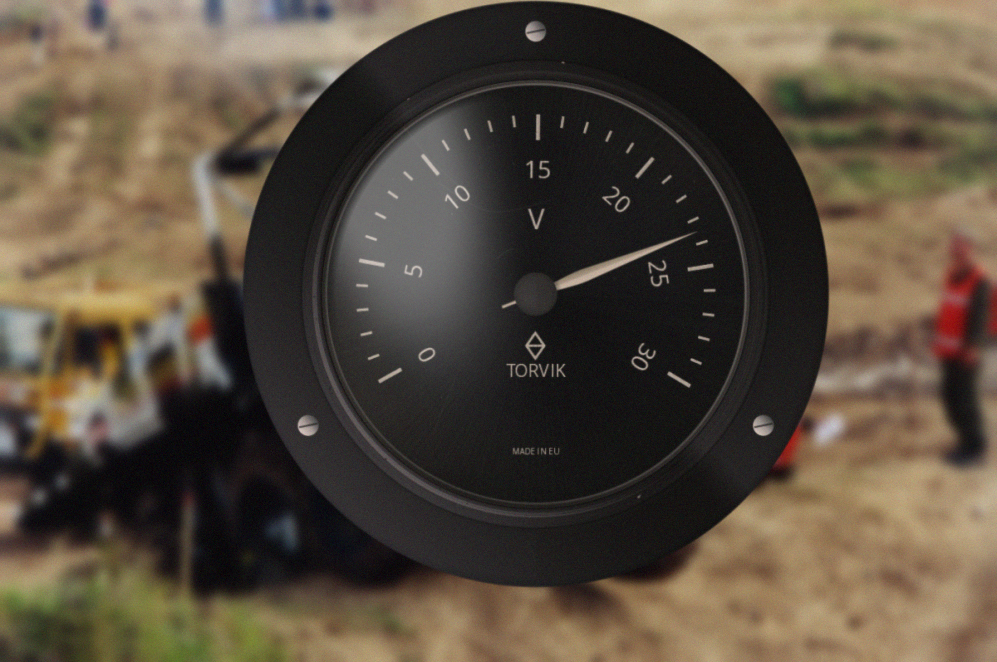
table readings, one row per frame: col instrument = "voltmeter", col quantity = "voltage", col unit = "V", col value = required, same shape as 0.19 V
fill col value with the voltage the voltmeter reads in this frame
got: 23.5 V
